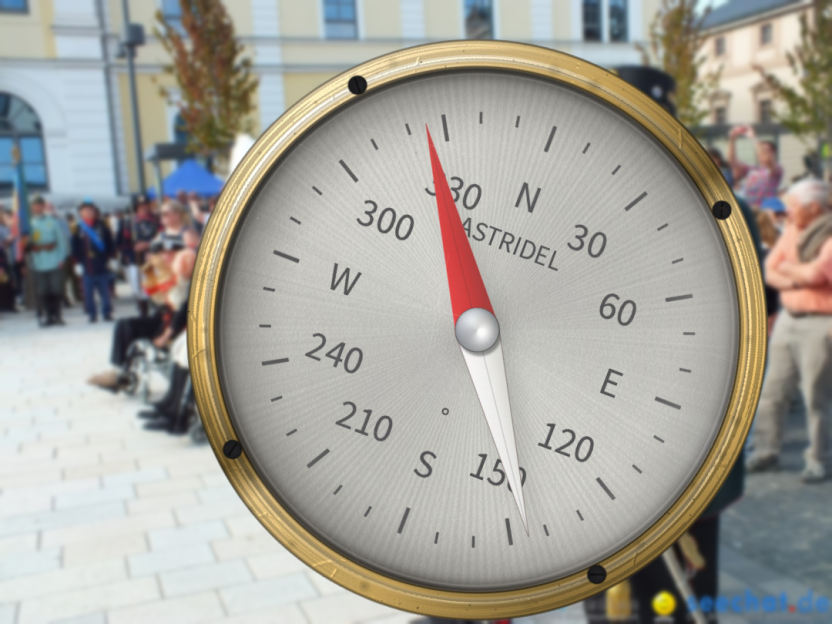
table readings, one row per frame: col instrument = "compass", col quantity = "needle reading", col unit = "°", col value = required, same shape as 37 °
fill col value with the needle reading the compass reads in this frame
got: 325 °
